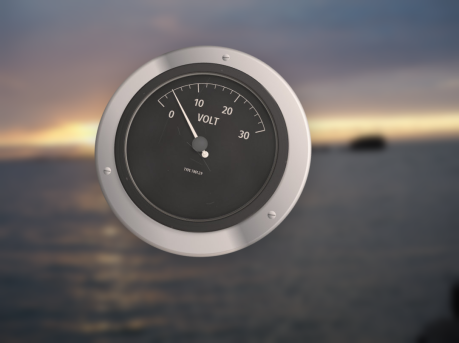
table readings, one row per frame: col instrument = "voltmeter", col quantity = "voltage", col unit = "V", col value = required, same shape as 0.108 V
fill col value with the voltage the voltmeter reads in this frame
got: 4 V
